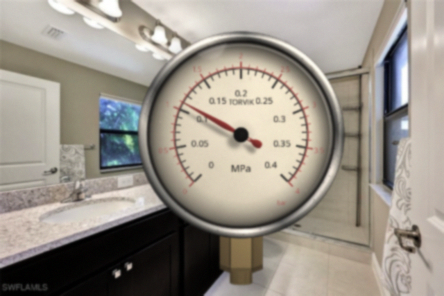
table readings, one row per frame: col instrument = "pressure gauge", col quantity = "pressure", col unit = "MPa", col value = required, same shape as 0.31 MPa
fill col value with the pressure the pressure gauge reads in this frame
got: 0.11 MPa
